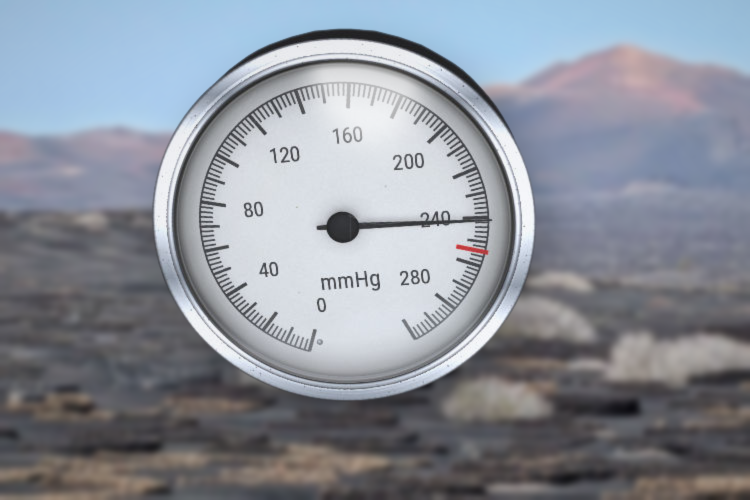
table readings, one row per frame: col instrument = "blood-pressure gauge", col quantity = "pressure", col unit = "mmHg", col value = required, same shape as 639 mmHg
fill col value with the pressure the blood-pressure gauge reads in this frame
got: 240 mmHg
